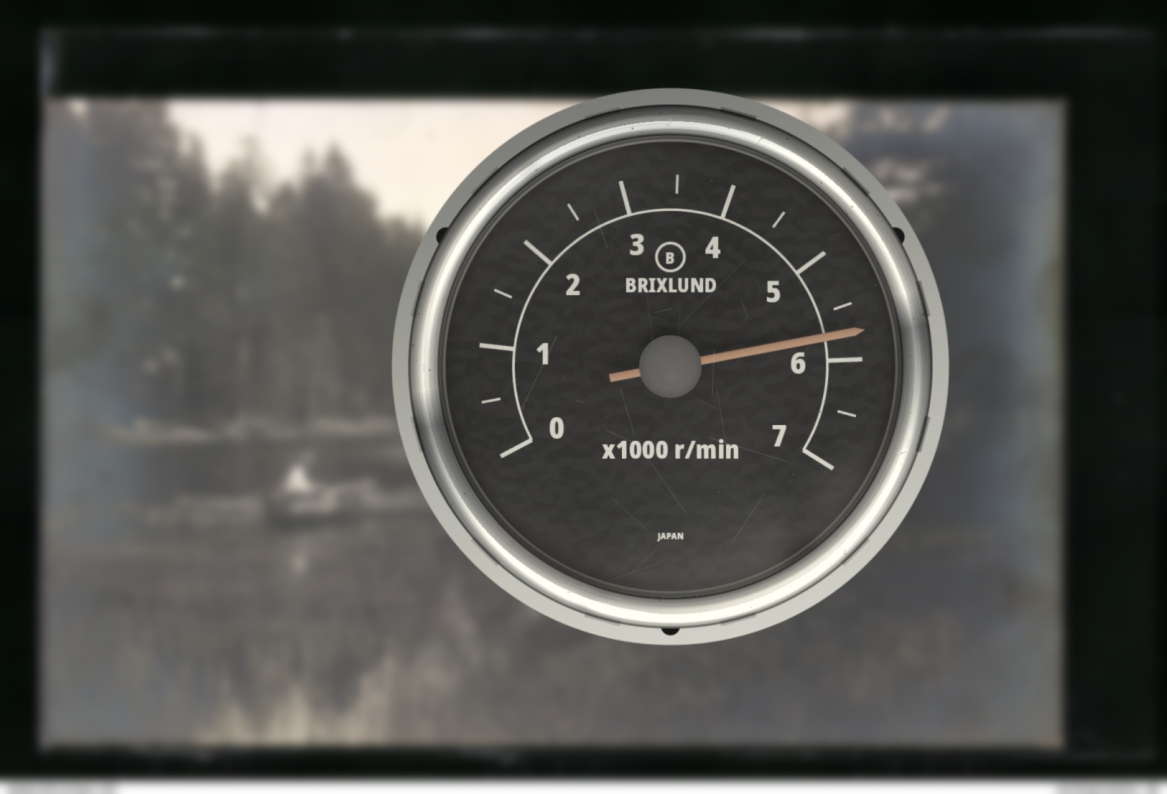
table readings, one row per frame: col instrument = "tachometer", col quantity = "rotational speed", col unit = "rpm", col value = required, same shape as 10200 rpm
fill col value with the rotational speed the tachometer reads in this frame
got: 5750 rpm
